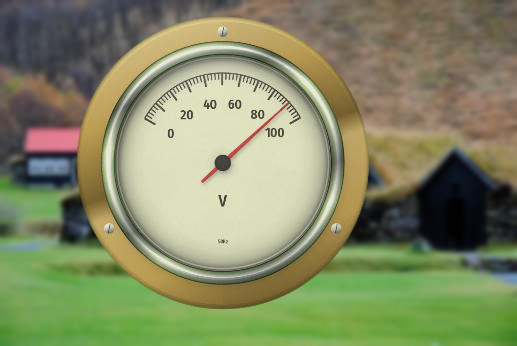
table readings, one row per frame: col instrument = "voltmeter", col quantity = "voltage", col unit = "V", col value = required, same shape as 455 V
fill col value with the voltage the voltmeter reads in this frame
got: 90 V
